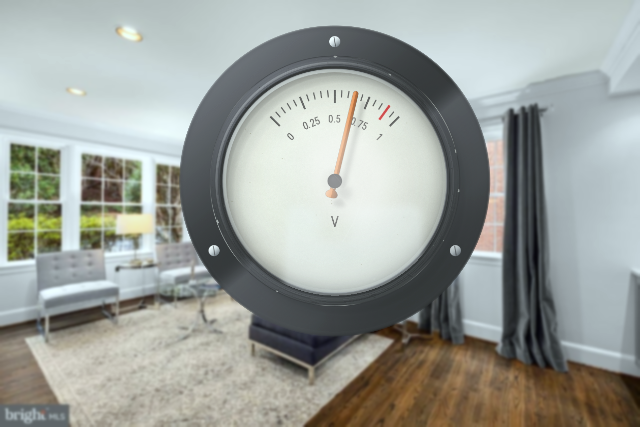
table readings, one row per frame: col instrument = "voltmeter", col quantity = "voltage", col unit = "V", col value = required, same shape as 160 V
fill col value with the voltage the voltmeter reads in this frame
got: 0.65 V
